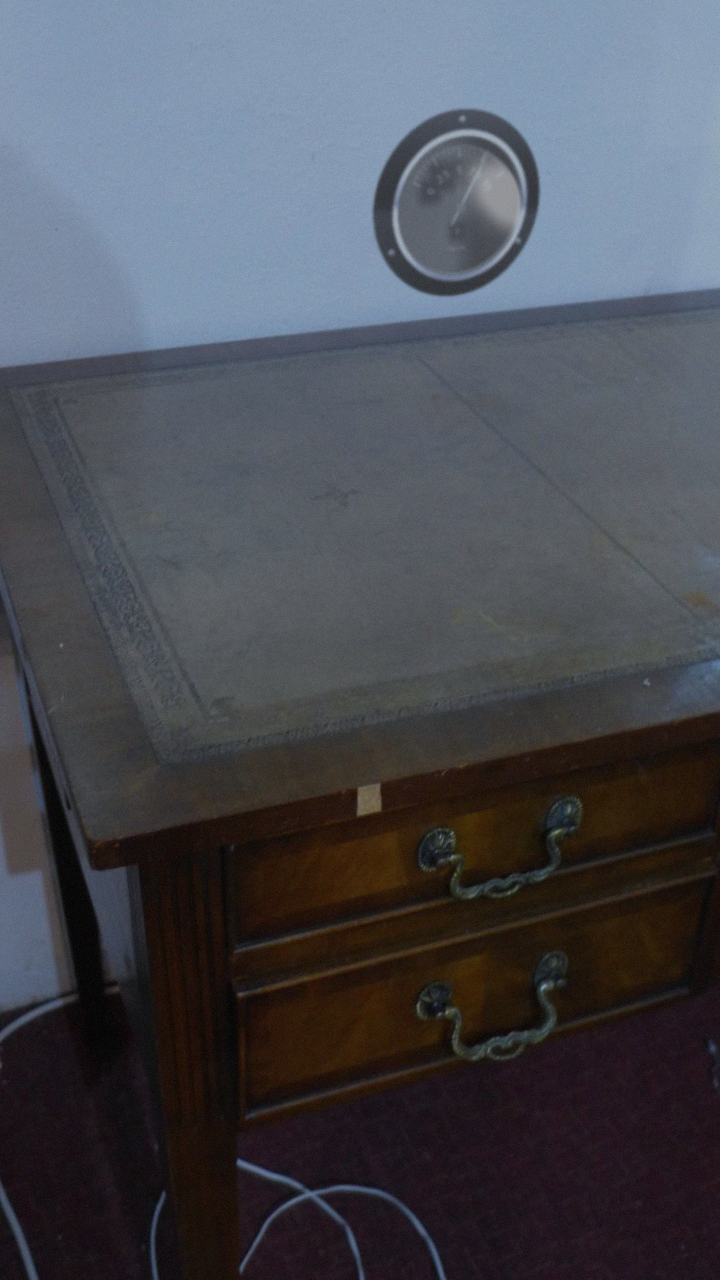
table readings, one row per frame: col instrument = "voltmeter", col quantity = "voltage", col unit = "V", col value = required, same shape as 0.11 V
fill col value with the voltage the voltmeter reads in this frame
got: 7.5 V
